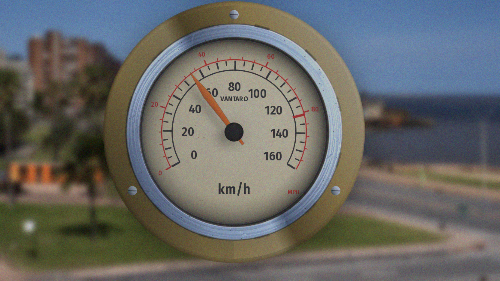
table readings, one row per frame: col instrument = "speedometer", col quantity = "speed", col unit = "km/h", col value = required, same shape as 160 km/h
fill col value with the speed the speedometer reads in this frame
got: 55 km/h
